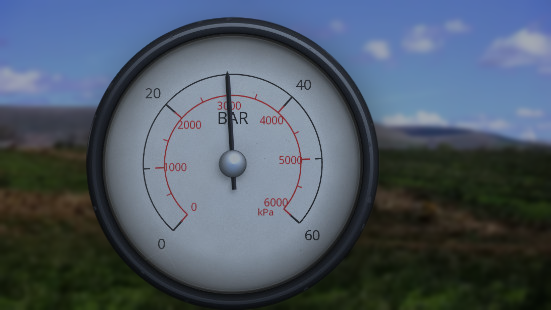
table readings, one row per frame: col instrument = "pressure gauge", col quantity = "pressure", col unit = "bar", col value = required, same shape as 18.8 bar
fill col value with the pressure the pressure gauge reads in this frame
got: 30 bar
